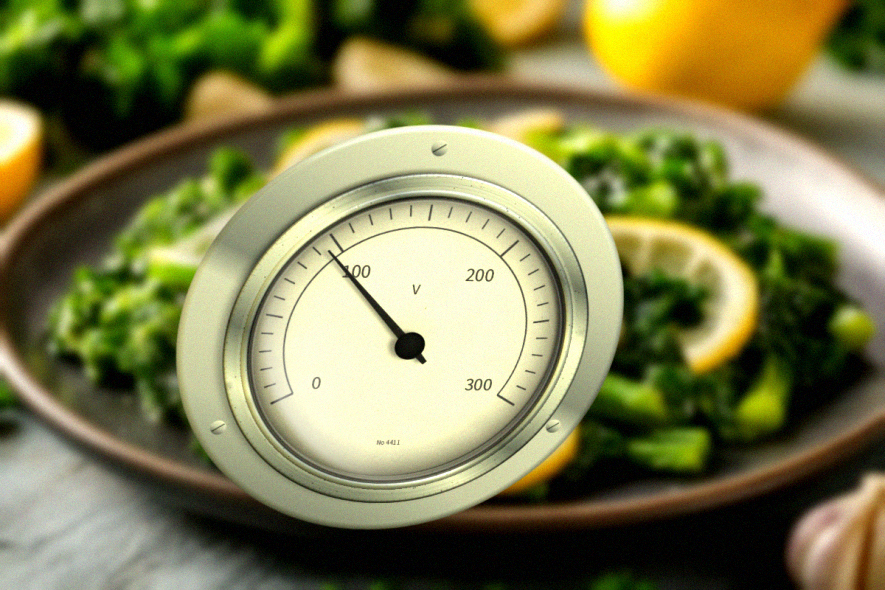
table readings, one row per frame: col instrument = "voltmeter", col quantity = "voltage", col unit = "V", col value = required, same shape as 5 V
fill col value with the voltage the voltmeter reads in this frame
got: 95 V
